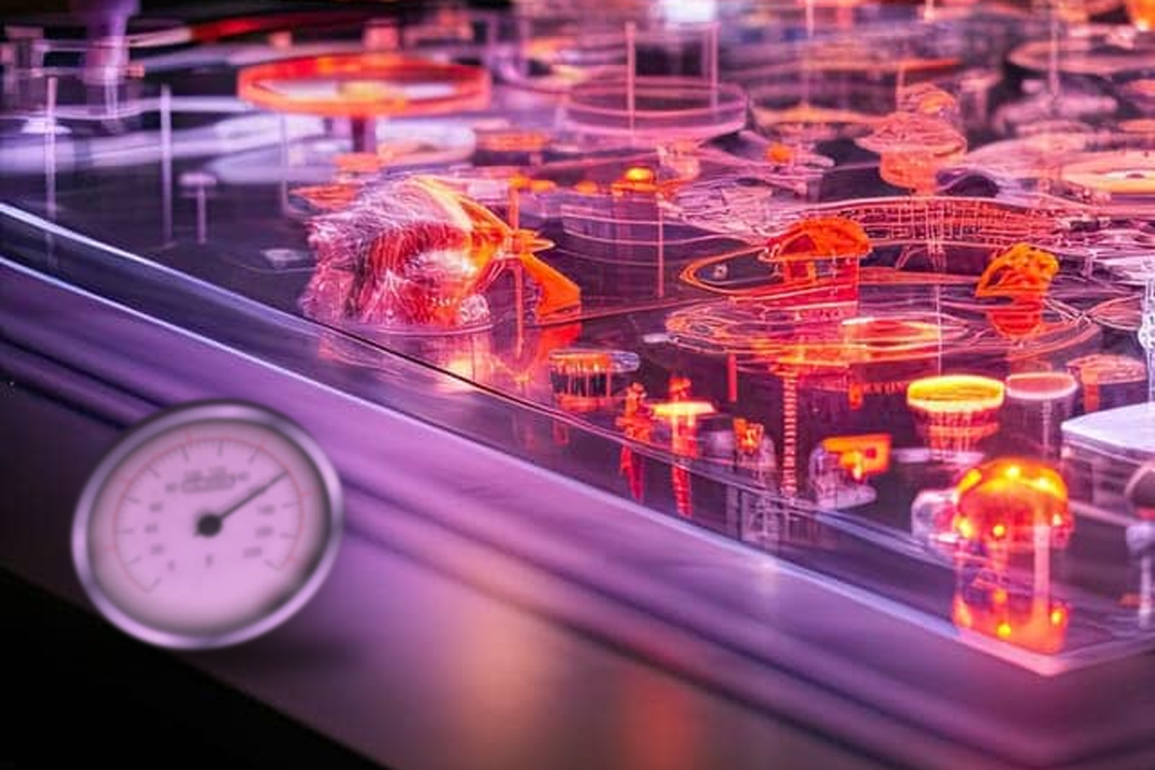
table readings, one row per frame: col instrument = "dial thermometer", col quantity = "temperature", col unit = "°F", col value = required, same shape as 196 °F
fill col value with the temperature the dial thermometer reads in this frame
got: 160 °F
